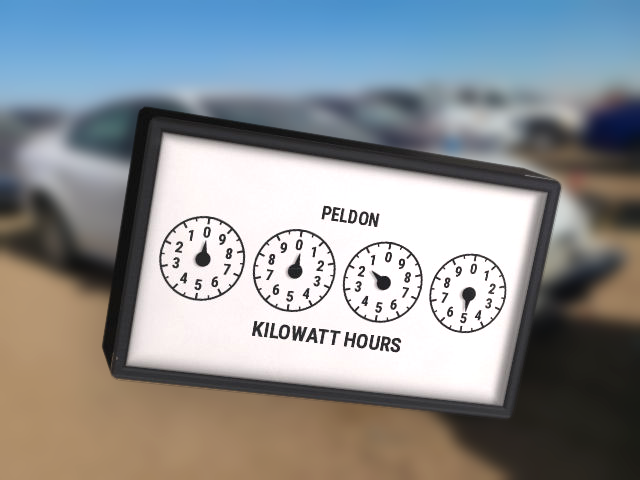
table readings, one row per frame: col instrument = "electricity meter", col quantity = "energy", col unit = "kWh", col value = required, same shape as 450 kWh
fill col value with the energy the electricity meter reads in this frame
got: 15 kWh
